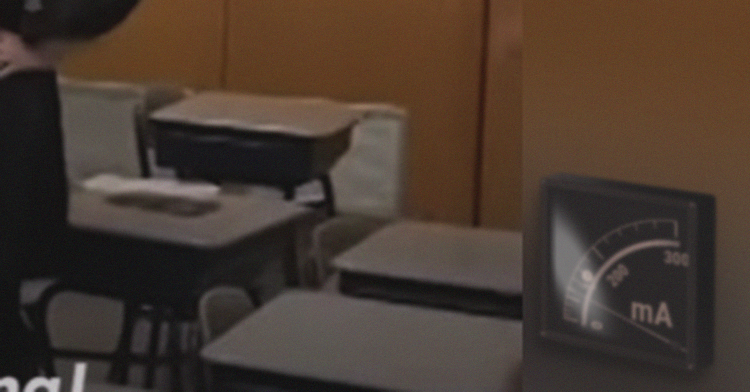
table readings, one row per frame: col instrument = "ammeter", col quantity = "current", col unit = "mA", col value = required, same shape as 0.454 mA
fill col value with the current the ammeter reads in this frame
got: 120 mA
